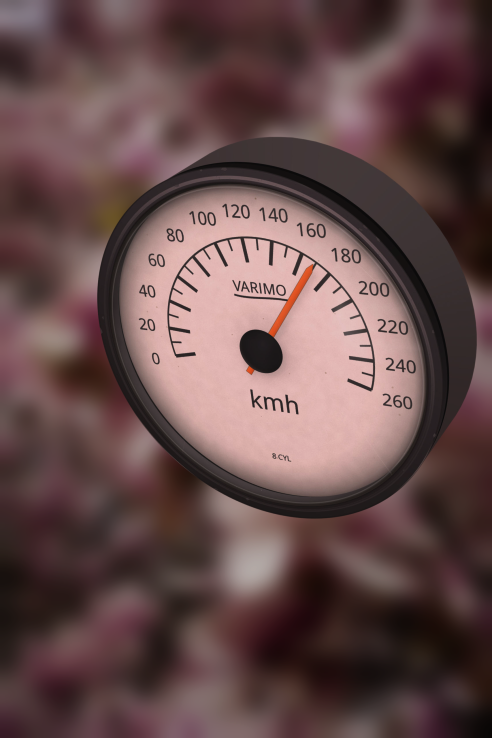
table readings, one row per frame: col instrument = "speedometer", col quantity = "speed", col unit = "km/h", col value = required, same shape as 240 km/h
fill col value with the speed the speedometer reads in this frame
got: 170 km/h
